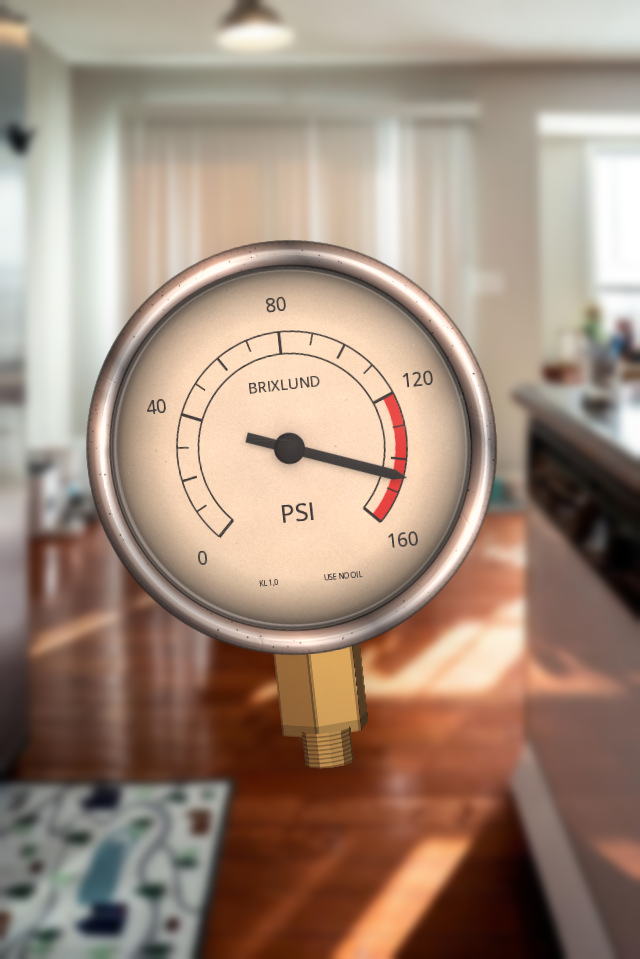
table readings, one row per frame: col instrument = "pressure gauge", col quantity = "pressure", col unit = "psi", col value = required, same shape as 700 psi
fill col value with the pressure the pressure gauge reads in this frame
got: 145 psi
